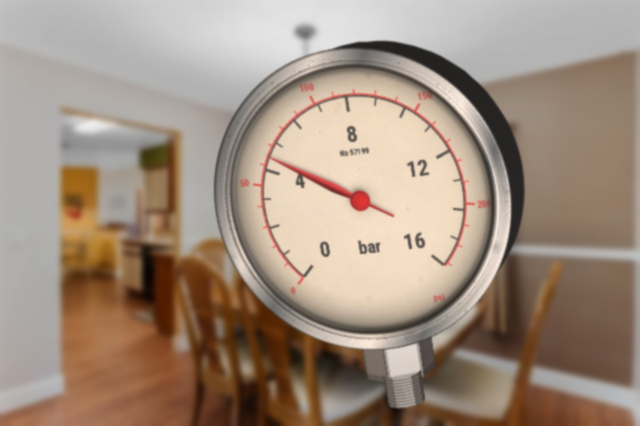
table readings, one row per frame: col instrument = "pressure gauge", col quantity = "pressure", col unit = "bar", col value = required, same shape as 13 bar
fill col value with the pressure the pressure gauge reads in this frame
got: 4.5 bar
